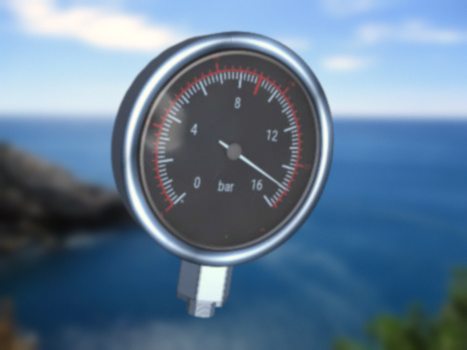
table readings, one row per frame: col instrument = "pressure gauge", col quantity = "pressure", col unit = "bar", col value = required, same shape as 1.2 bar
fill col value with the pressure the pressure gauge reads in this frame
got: 15 bar
